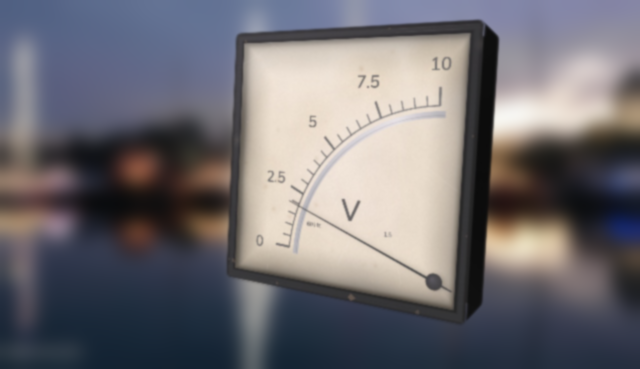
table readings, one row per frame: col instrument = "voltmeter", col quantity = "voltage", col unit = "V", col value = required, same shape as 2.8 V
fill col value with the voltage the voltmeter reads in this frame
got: 2 V
